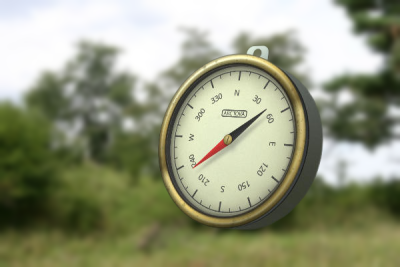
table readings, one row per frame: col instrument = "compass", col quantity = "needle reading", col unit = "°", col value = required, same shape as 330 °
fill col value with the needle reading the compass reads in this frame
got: 230 °
